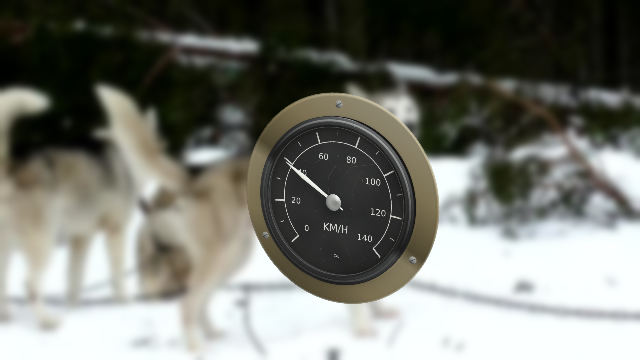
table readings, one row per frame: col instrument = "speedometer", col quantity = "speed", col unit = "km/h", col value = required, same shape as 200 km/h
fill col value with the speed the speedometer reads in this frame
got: 40 km/h
